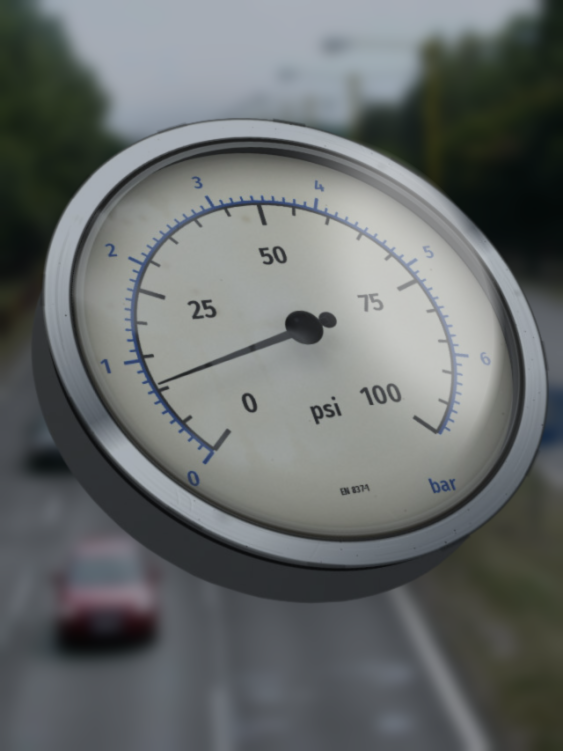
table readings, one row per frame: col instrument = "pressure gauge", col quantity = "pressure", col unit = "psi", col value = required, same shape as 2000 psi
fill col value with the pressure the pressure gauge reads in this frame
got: 10 psi
